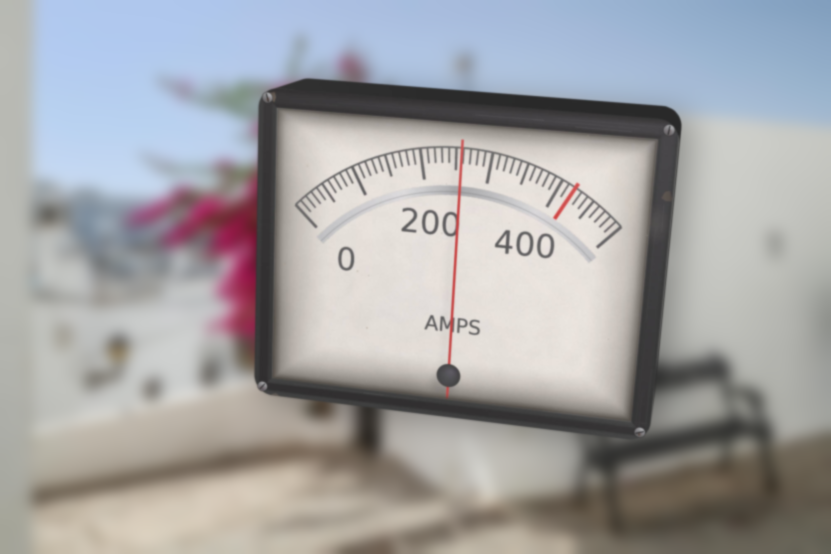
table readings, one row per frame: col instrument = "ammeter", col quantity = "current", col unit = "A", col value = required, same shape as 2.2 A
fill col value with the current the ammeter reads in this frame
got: 260 A
